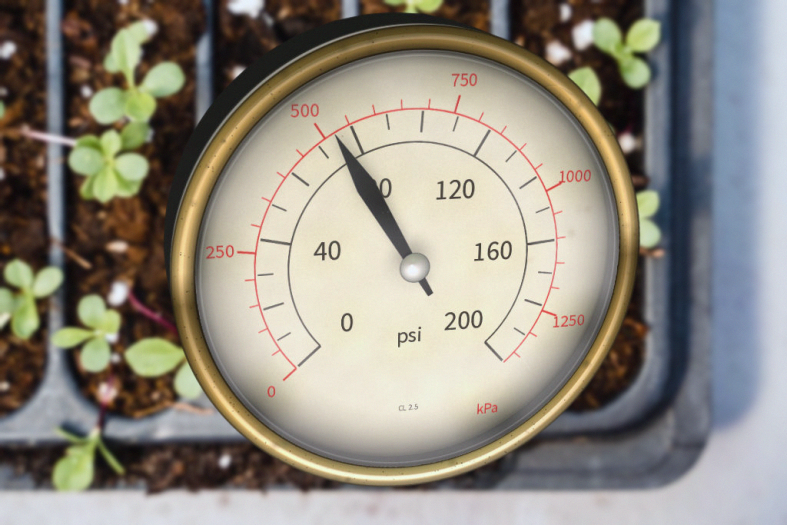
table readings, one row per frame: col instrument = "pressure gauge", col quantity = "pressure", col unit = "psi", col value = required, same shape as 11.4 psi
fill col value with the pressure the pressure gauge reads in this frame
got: 75 psi
